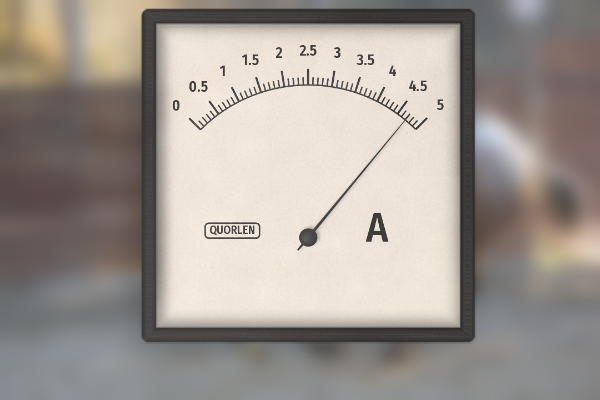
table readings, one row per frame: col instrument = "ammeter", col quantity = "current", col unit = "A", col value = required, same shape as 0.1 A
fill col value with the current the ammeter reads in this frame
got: 4.7 A
